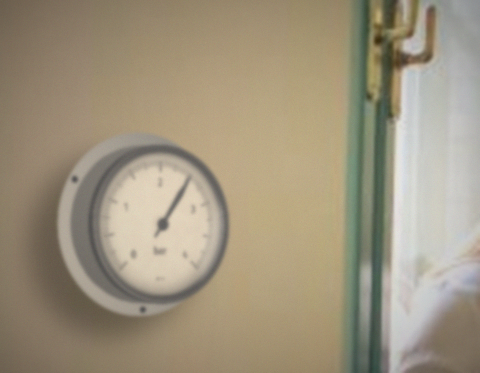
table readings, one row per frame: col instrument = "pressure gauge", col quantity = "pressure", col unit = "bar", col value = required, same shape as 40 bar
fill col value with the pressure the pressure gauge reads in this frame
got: 2.5 bar
